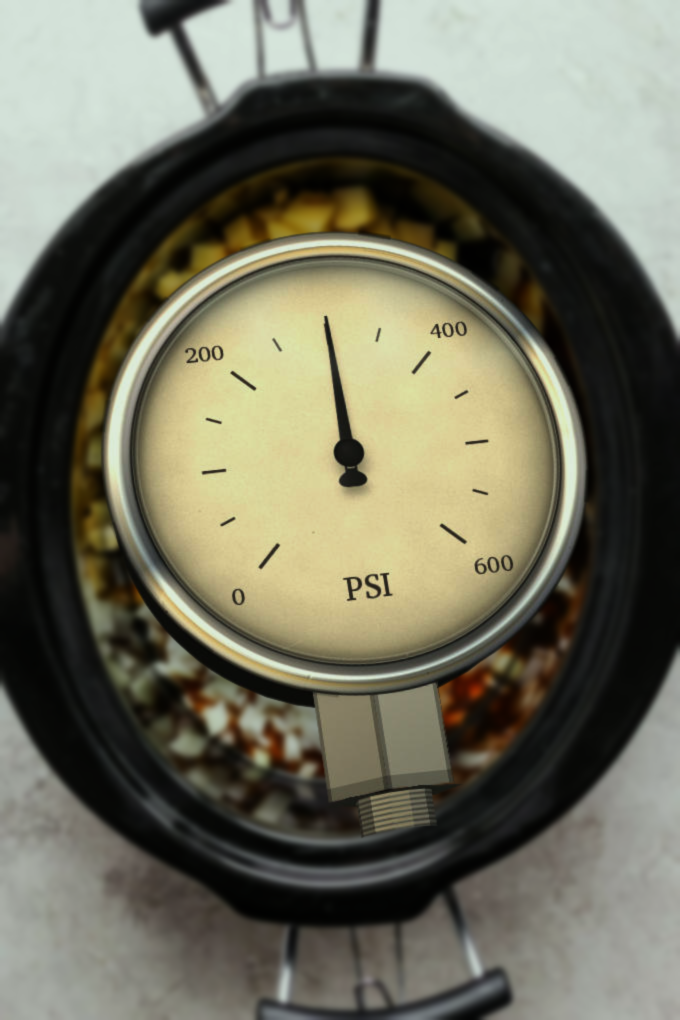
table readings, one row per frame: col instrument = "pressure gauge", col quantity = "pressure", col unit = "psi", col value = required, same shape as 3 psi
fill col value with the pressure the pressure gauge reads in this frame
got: 300 psi
